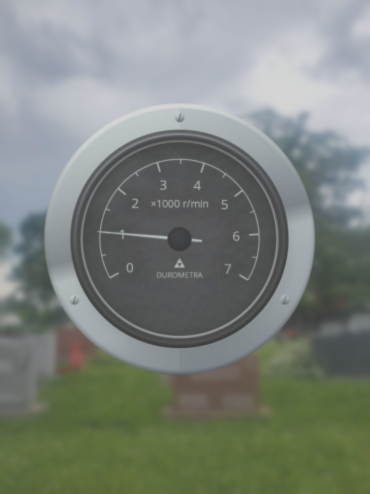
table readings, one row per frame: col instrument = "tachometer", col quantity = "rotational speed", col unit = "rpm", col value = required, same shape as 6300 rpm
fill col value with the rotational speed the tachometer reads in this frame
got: 1000 rpm
